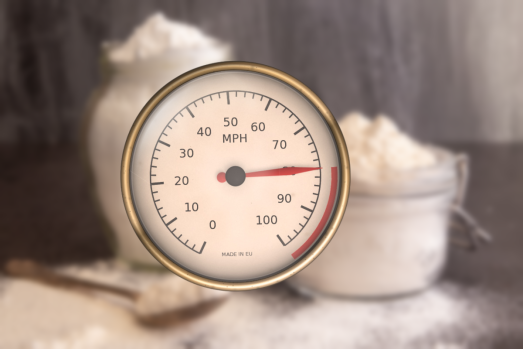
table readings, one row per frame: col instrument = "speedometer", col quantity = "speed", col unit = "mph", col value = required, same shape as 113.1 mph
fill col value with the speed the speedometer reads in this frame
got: 80 mph
